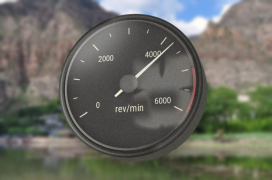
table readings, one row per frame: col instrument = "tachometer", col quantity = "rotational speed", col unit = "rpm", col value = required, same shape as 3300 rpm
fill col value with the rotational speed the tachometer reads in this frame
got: 4250 rpm
